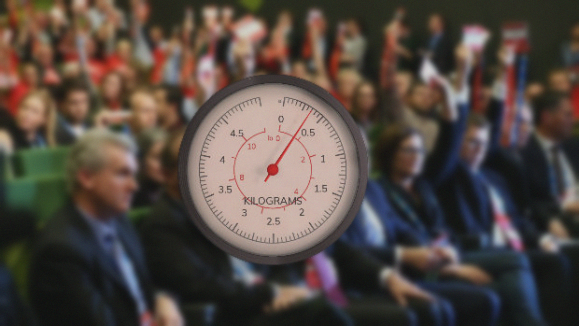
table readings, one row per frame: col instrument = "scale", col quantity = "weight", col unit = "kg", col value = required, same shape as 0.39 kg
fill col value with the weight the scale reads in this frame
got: 0.35 kg
